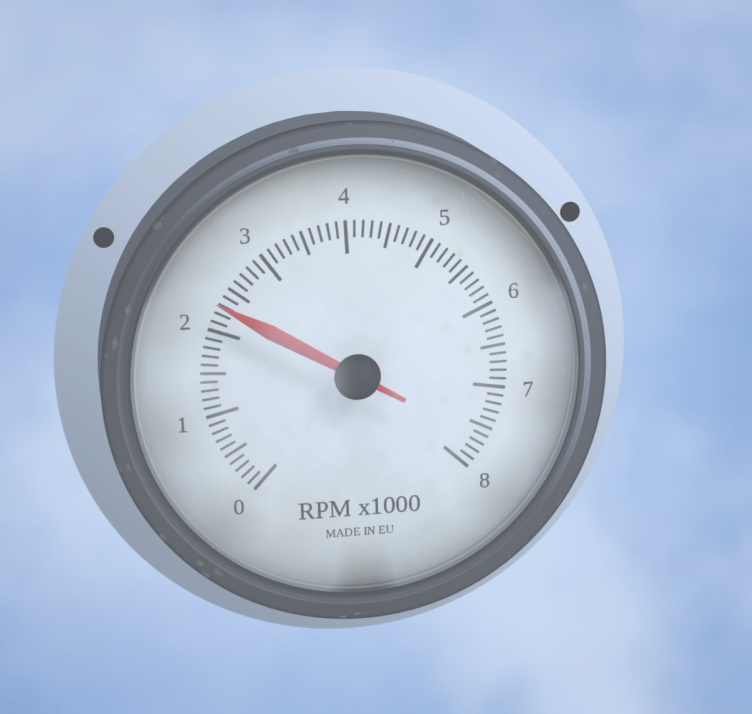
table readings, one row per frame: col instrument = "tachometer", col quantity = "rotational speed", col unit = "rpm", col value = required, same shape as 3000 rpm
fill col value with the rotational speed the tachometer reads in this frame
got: 2300 rpm
